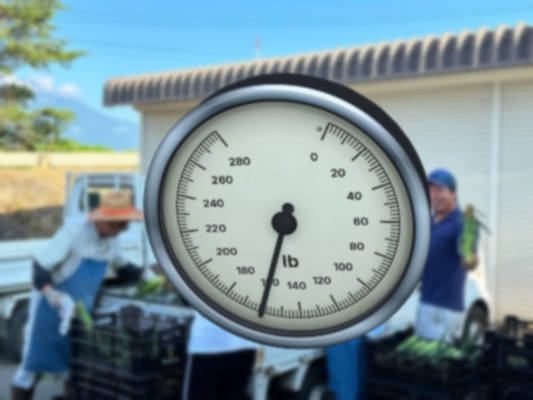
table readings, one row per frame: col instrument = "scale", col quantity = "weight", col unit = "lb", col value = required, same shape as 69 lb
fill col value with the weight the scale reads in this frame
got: 160 lb
